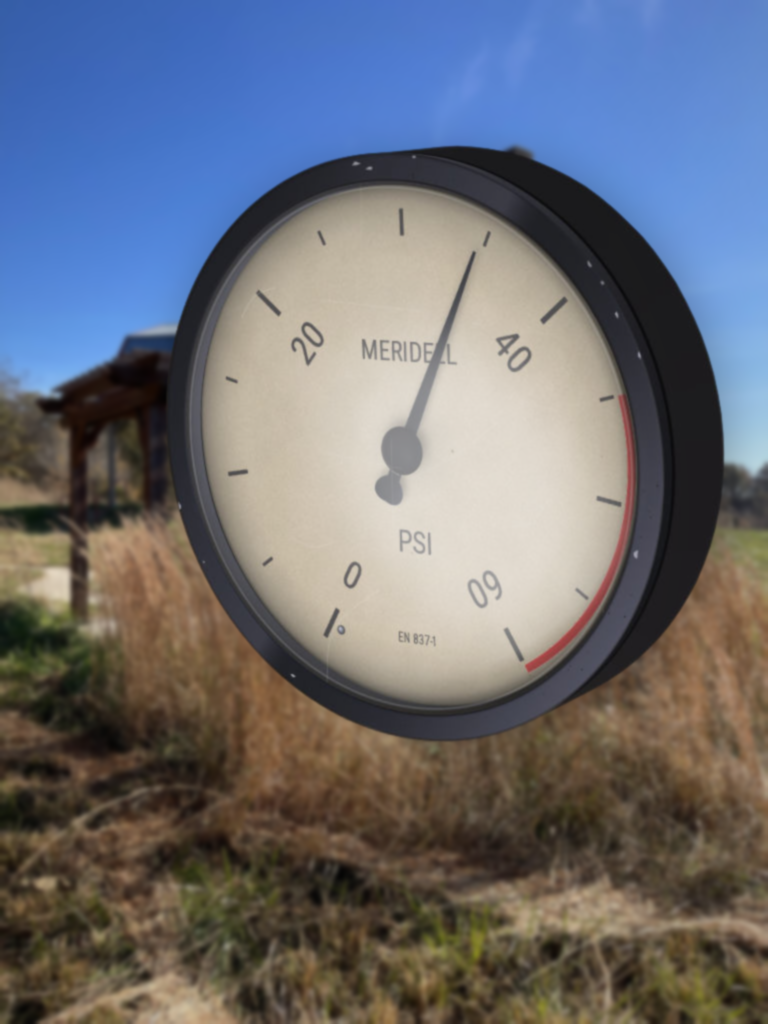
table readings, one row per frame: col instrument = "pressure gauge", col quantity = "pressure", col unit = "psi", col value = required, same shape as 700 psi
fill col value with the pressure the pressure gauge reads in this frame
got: 35 psi
